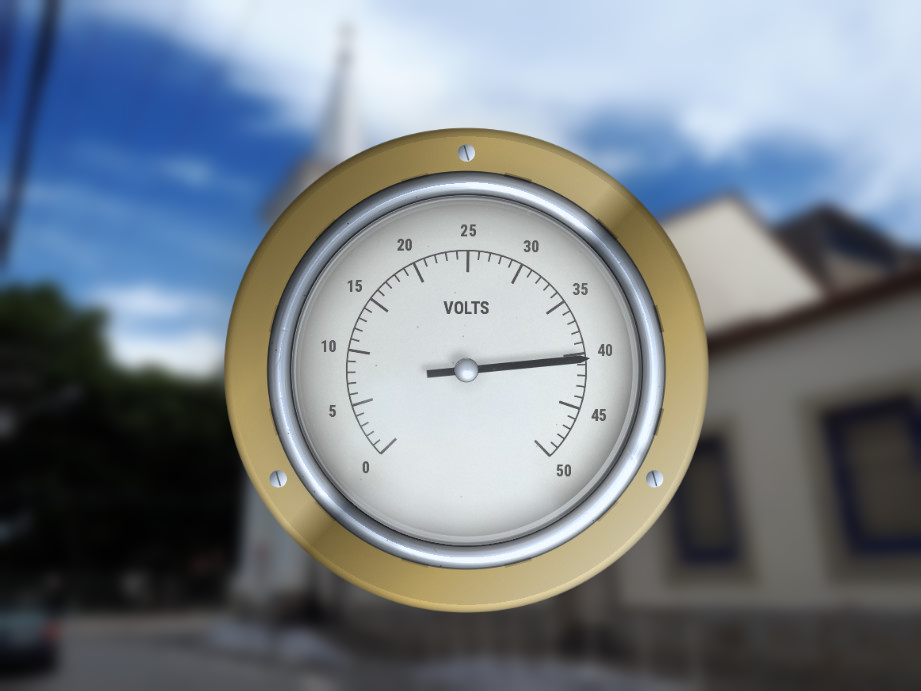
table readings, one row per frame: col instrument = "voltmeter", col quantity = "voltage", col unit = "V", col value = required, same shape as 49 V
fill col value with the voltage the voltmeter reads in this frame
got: 40.5 V
